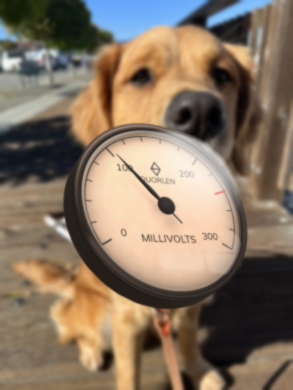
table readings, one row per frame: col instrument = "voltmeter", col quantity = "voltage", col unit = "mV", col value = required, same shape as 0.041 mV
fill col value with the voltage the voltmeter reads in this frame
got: 100 mV
